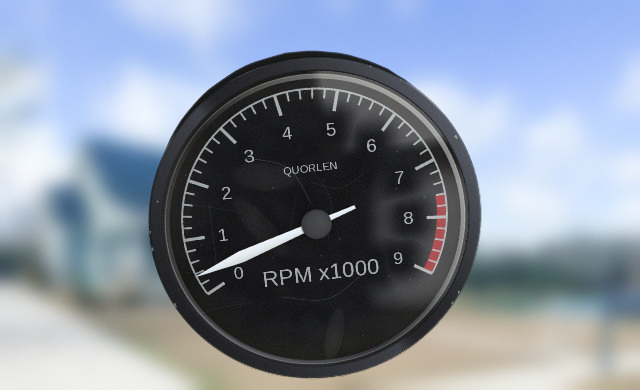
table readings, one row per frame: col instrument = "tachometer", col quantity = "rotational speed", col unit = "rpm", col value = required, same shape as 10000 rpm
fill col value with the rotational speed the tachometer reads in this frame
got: 400 rpm
